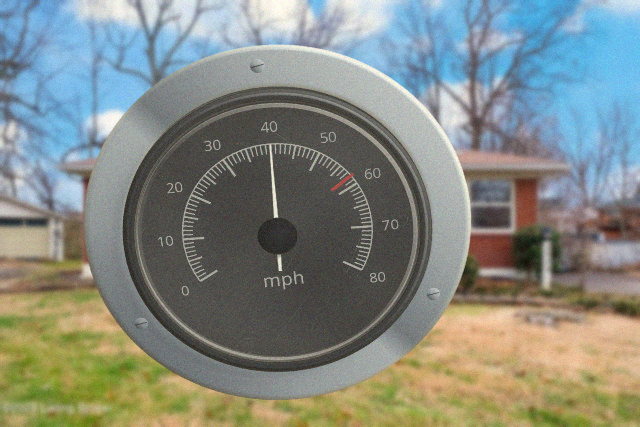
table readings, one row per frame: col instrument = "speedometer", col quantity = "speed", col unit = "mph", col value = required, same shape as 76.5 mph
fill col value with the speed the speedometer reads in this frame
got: 40 mph
